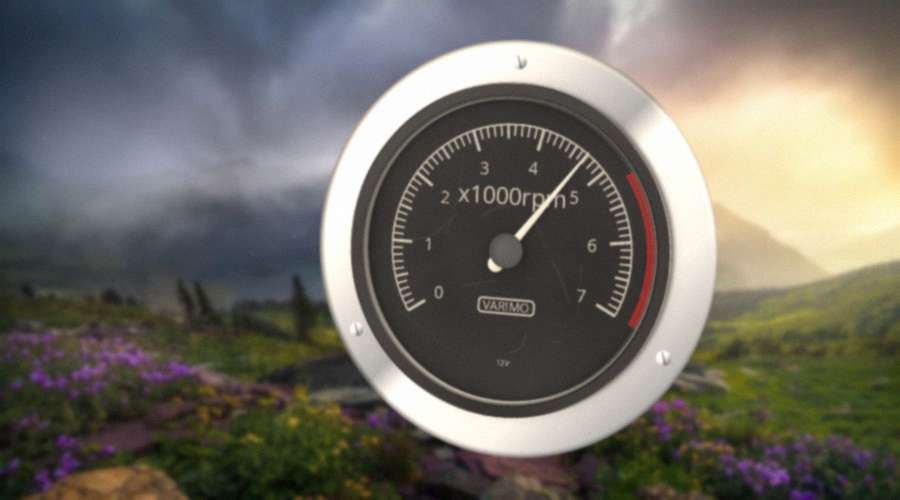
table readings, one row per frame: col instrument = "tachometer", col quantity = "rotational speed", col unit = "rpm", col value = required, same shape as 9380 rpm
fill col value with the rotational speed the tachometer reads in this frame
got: 4700 rpm
